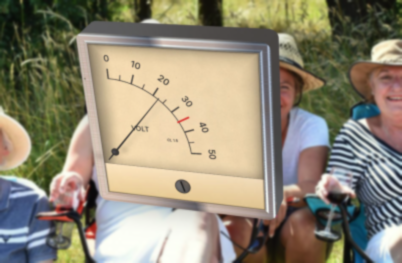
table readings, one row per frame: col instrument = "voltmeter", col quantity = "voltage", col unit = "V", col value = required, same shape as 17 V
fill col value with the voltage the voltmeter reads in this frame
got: 22.5 V
